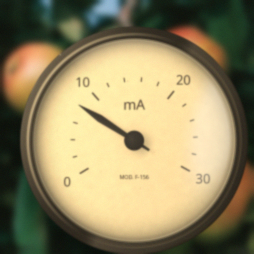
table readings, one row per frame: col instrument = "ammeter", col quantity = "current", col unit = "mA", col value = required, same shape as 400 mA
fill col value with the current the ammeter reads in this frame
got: 8 mA
